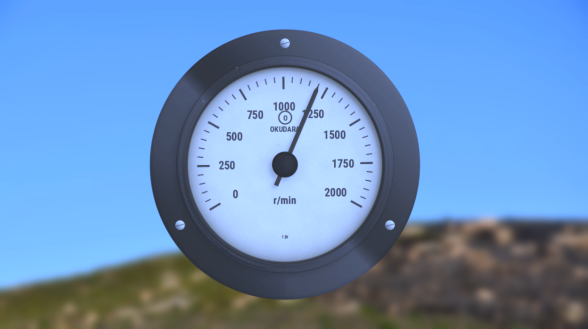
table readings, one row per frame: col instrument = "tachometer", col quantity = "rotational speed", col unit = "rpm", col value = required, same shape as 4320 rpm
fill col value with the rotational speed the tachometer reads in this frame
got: 1200 rpm
